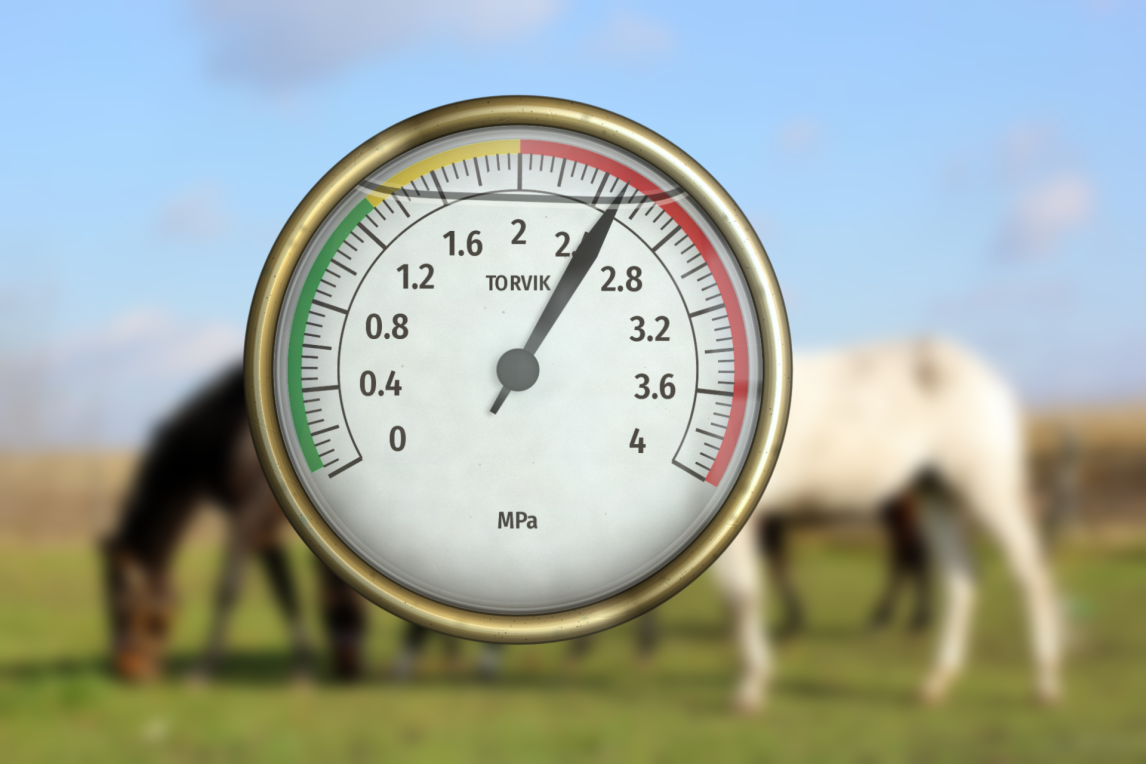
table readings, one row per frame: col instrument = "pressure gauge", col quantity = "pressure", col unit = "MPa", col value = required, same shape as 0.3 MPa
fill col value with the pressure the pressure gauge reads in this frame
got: 2.5 MPa
